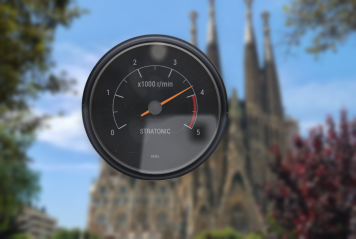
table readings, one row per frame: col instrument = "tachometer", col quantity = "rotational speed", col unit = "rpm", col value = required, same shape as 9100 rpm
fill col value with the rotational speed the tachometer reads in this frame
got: 3750 rpm
